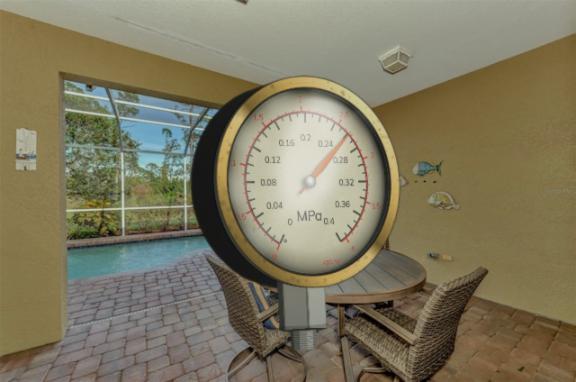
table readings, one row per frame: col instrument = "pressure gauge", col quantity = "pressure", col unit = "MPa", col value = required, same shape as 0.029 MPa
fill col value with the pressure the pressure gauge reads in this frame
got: 0.26 MPa
